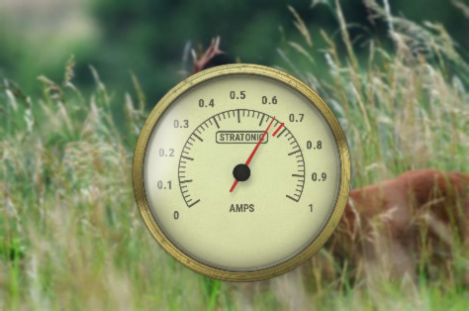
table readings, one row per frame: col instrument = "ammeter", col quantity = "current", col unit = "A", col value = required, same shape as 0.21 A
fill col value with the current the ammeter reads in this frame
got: 0.64 A
